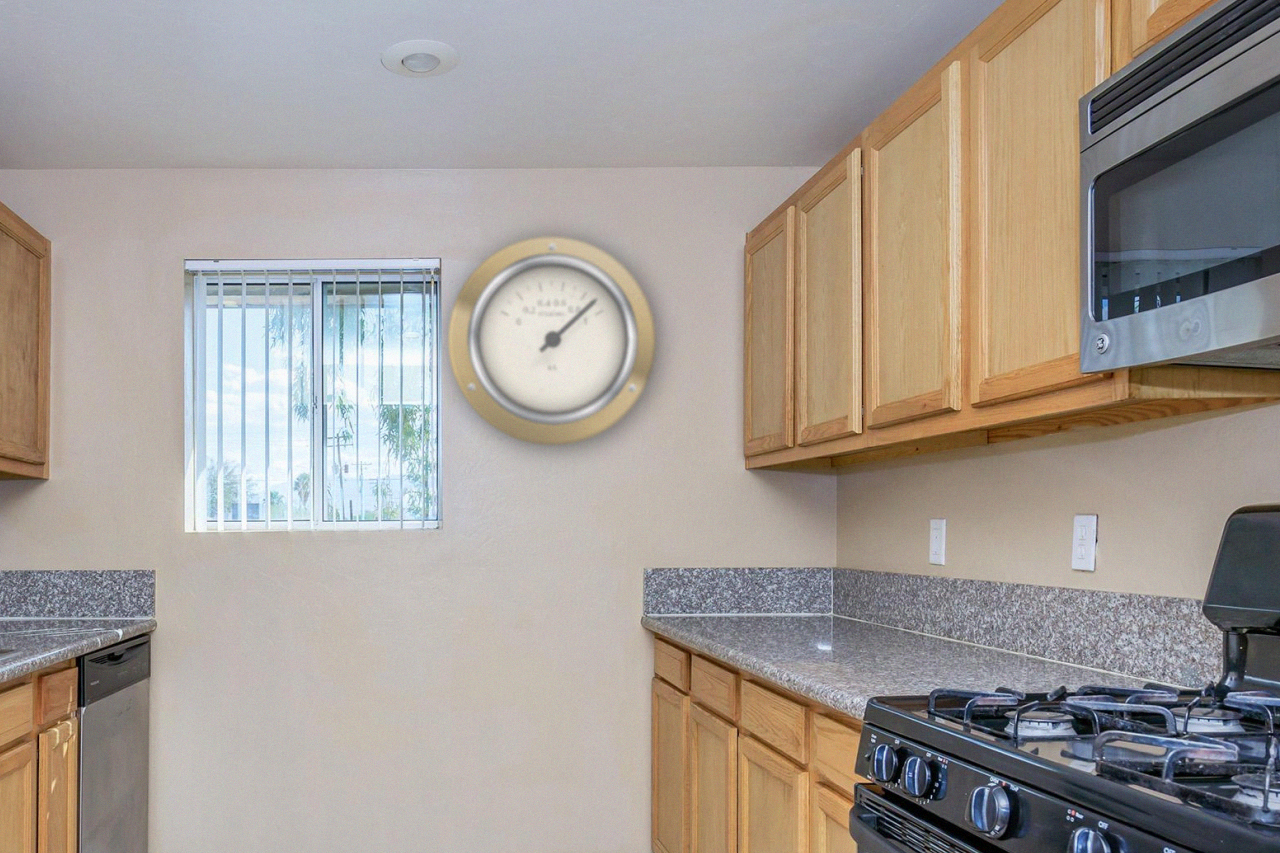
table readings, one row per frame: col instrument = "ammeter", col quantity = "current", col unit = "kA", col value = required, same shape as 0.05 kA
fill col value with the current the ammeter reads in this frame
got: 0.9 kA
